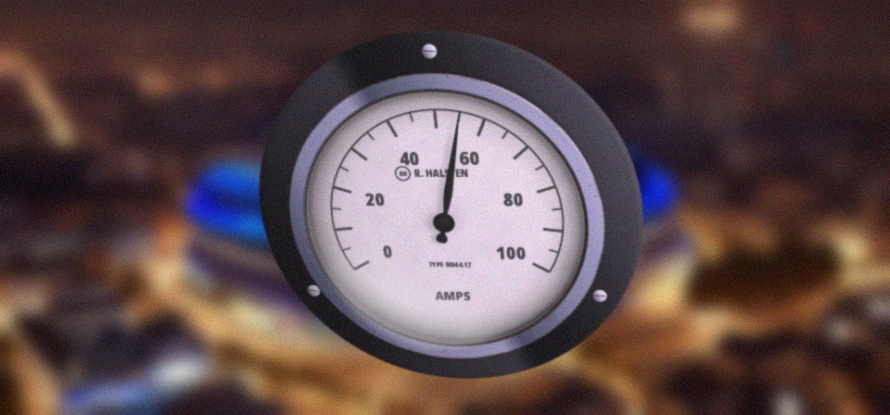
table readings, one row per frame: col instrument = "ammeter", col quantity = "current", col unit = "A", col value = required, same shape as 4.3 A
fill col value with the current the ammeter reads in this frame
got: 55 A
